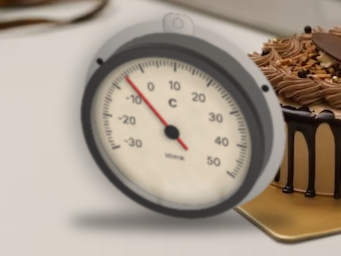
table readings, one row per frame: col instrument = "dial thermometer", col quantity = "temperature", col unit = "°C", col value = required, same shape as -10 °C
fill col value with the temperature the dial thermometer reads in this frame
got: -5 °C
